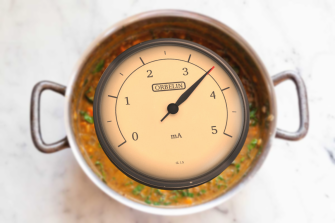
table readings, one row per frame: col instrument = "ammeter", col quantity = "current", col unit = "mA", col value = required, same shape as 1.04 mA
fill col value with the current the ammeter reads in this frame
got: 3.5 mA
